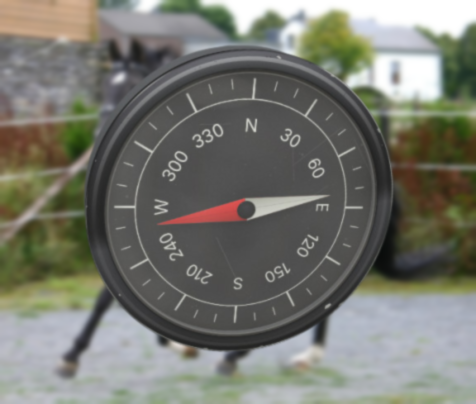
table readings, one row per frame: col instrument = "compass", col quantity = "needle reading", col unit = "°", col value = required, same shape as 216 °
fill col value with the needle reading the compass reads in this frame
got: 260 °
